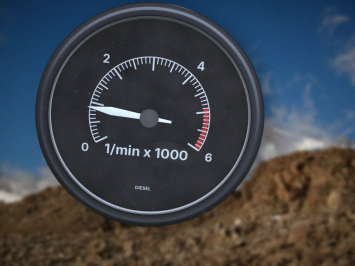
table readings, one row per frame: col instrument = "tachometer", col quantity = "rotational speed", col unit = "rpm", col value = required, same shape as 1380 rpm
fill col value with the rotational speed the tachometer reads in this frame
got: 900 rpm
